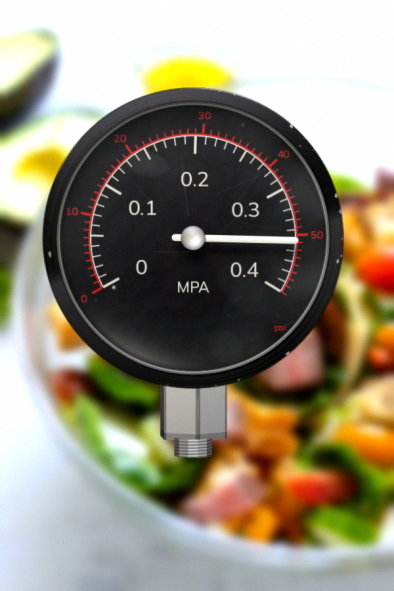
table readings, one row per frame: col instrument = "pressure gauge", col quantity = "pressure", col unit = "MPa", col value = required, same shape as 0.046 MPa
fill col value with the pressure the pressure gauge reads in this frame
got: 0.35 MPa
